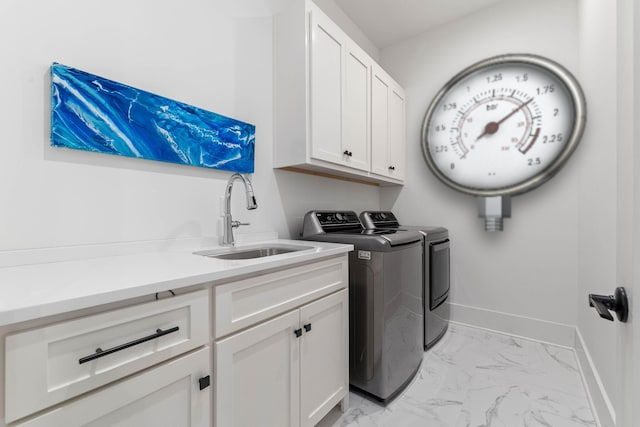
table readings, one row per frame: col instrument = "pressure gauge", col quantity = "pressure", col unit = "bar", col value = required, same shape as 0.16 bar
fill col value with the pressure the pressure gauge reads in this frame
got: 1.75 bar
